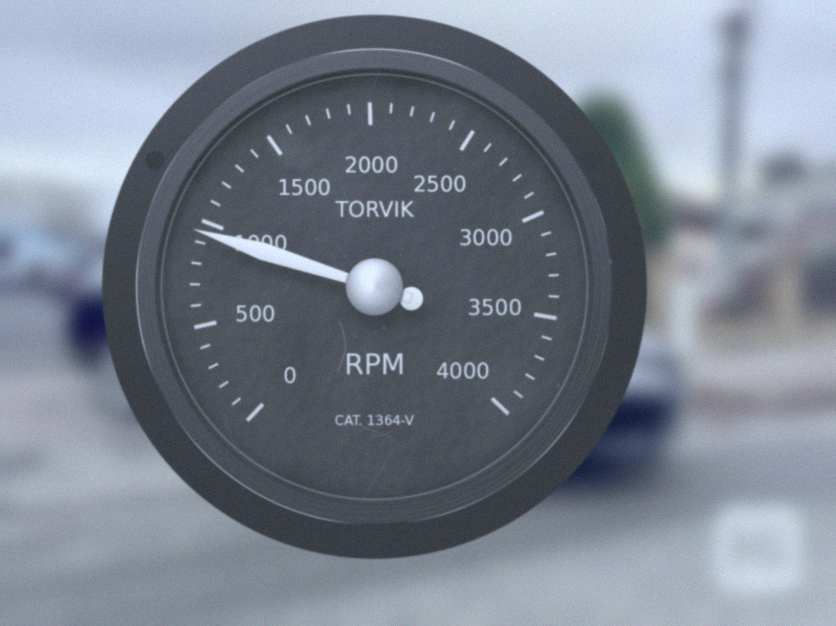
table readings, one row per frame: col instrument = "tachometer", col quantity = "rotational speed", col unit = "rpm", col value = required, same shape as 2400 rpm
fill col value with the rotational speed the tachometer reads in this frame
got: 950 rpm
